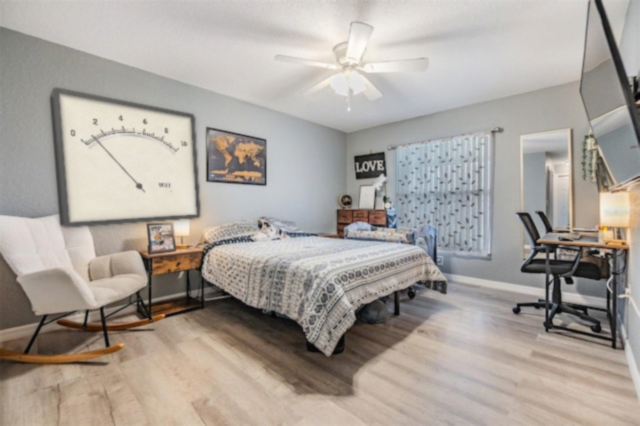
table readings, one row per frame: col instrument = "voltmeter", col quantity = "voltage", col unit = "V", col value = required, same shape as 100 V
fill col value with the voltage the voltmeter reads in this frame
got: 1 V
